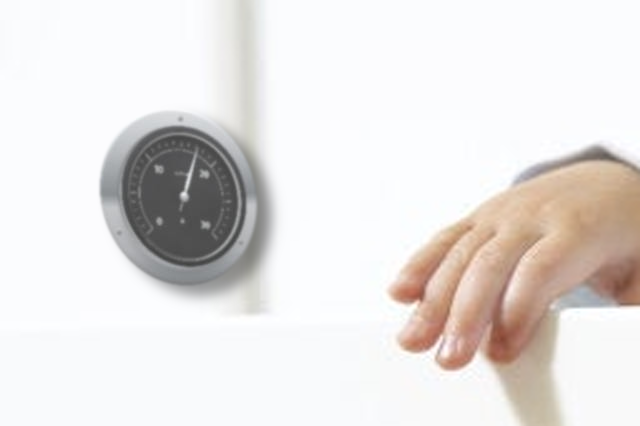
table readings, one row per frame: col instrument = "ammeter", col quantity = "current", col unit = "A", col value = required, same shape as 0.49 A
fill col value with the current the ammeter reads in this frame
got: 17 A
